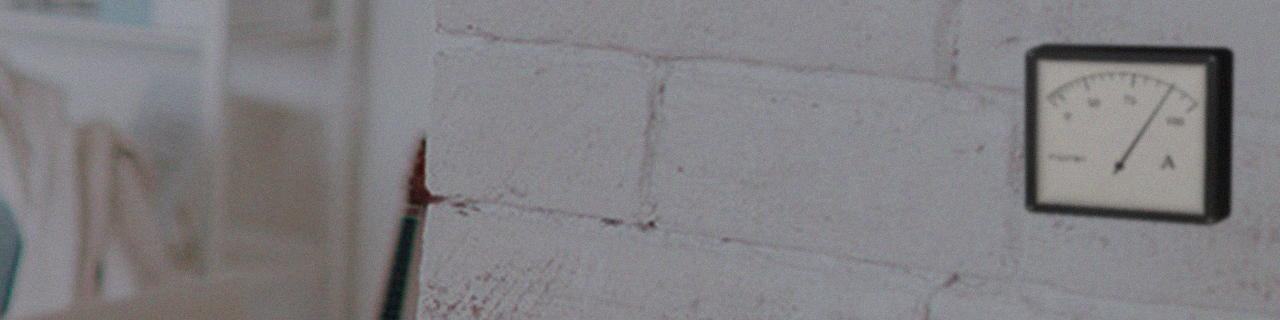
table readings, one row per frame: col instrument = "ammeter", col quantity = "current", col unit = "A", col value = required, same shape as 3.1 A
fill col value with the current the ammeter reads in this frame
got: 90 A
